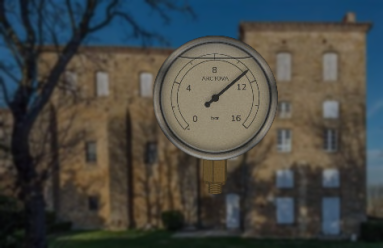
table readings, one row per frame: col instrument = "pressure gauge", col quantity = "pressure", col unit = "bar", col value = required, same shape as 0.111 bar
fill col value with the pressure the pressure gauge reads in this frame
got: 11 bar
